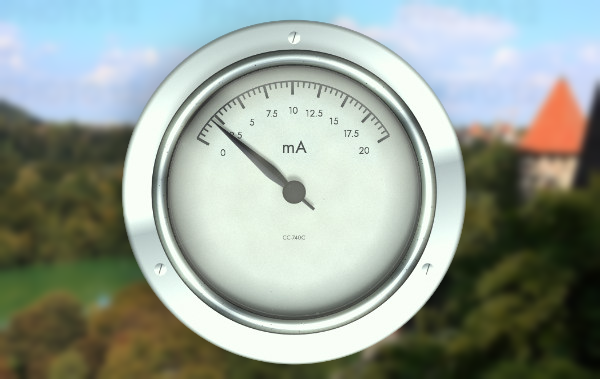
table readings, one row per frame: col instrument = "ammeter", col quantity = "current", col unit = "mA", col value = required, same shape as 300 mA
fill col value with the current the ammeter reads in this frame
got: 2 mA
